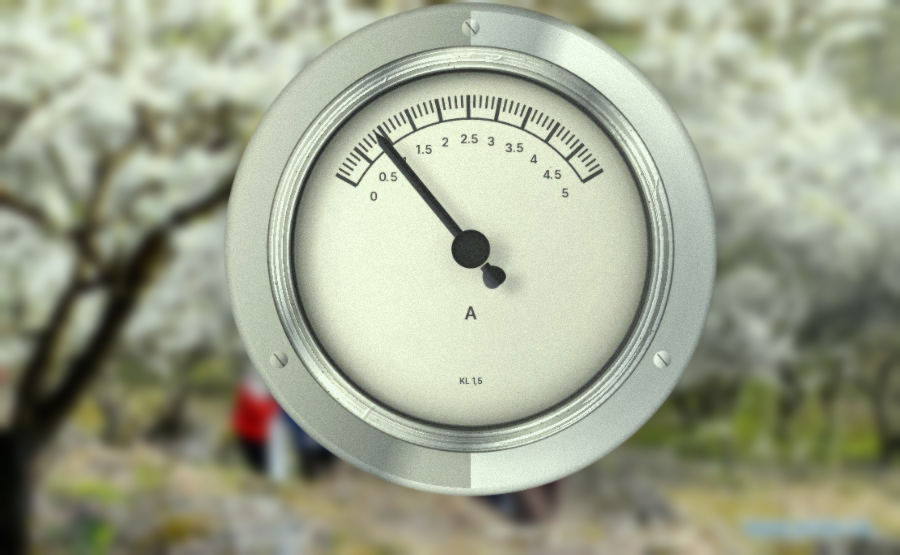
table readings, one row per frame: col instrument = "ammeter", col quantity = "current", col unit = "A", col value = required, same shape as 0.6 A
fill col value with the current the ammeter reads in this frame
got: 0.9 A
